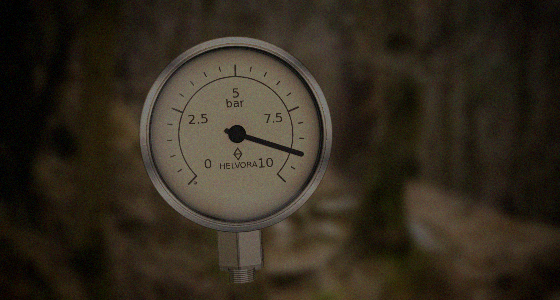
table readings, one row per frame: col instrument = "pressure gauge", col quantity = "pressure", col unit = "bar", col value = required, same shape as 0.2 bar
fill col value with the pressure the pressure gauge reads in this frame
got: 9 bar
